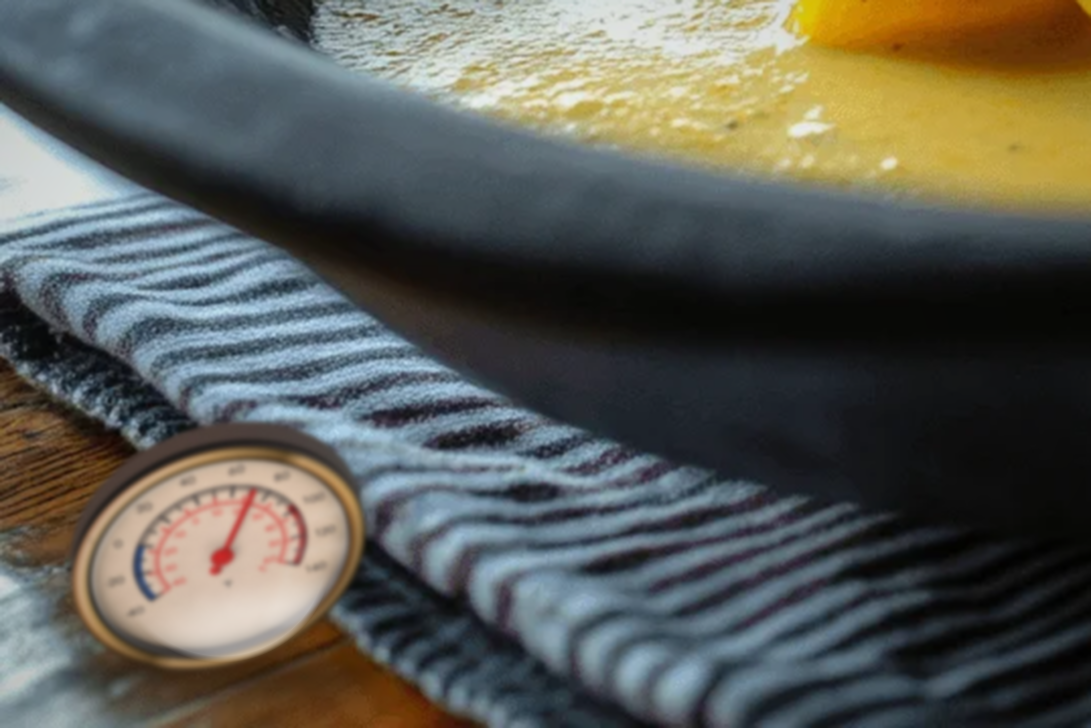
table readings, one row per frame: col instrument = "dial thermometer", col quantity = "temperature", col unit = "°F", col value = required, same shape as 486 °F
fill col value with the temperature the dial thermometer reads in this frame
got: 70 °F
